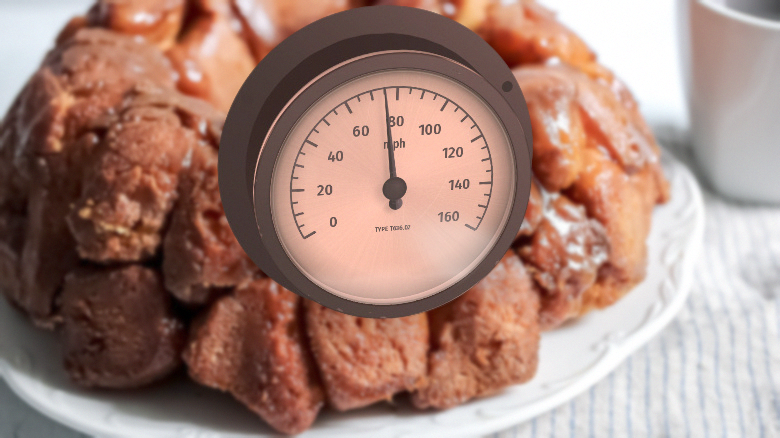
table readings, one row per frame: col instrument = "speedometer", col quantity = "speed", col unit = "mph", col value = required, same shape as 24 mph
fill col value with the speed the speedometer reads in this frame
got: 75 mph
